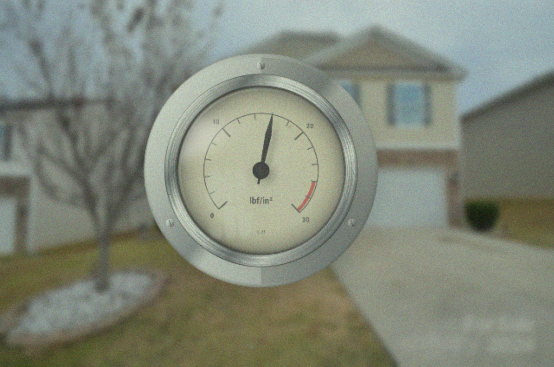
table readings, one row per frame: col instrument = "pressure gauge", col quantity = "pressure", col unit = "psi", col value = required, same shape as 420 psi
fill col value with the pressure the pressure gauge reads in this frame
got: 16 psi
